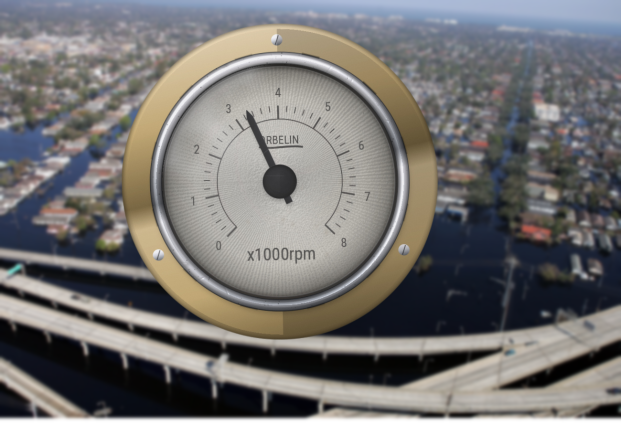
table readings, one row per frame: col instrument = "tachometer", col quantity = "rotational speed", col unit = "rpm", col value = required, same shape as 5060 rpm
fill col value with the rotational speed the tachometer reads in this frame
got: 3300 rpm
